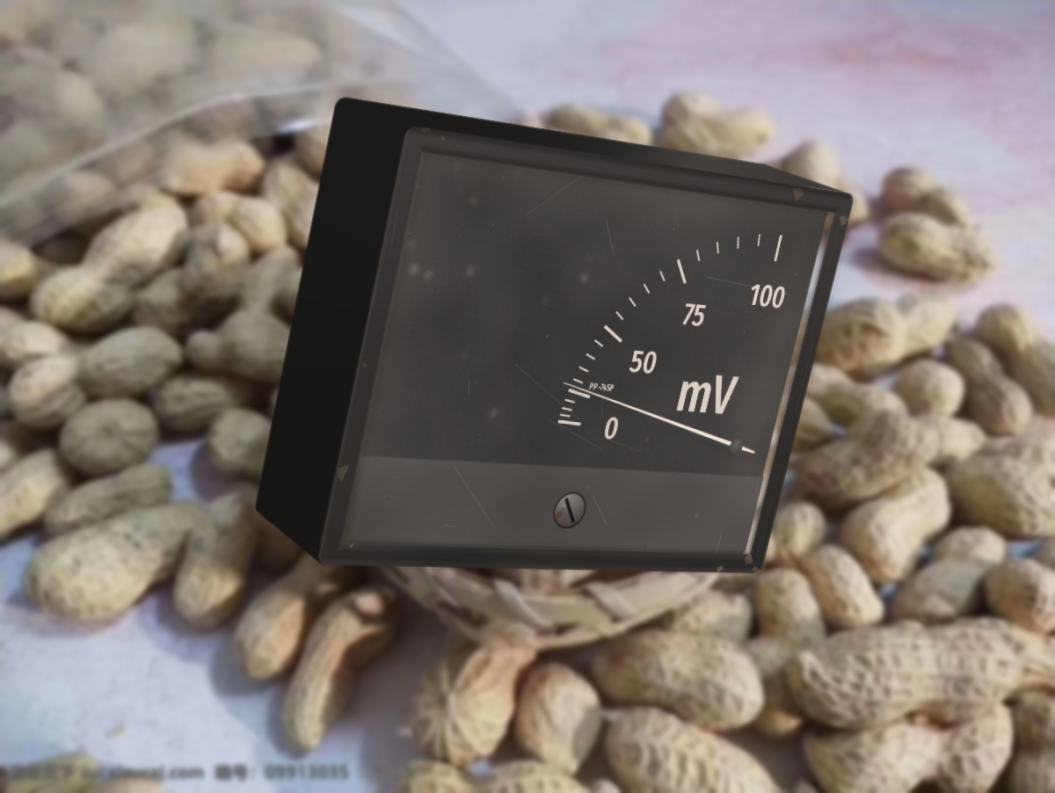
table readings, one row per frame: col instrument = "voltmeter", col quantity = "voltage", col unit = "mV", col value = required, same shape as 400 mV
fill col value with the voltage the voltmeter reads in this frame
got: 27.5 mV
